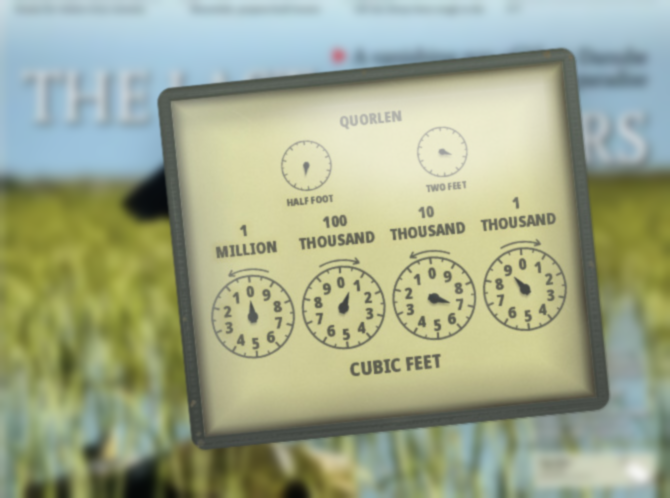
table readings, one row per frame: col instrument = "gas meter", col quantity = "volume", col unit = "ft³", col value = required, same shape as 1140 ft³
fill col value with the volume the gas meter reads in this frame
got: 6900 ft³
